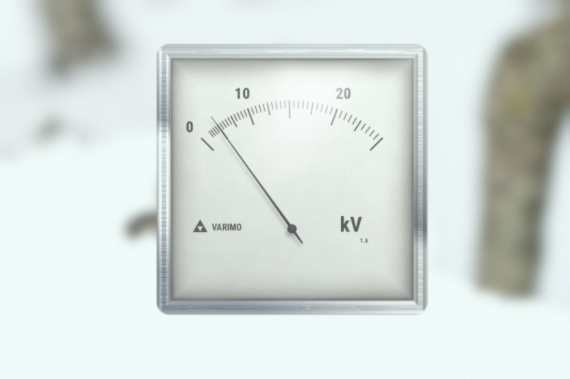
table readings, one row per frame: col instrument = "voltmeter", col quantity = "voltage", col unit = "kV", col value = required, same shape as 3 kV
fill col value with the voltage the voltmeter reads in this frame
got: 5 kV
